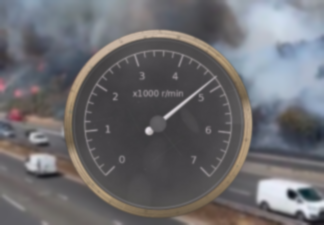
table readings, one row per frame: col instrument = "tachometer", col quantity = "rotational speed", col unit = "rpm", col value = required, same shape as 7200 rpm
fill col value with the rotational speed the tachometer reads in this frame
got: 4800 rpm
